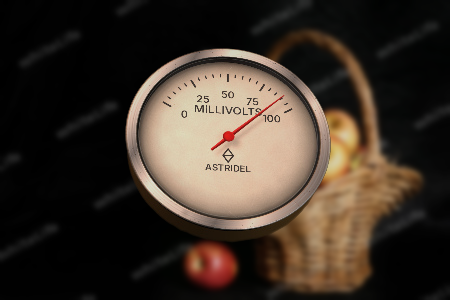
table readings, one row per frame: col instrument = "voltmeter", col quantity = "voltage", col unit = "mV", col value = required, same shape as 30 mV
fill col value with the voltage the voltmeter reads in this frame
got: 90 mV
